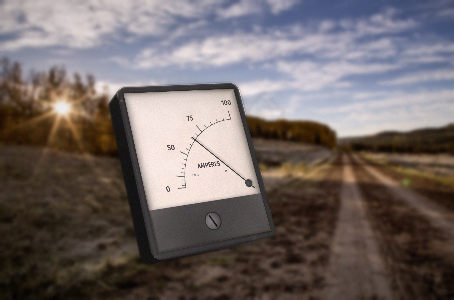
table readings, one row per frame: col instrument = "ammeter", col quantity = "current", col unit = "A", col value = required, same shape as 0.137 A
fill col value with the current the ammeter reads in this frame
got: 65 A
